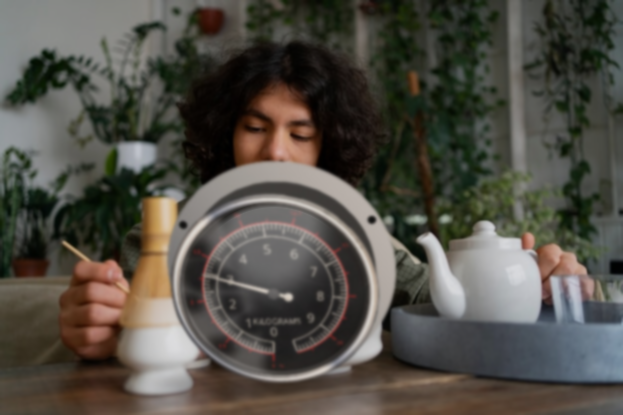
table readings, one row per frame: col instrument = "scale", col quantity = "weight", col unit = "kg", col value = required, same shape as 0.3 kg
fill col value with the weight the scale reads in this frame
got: 3 kg
